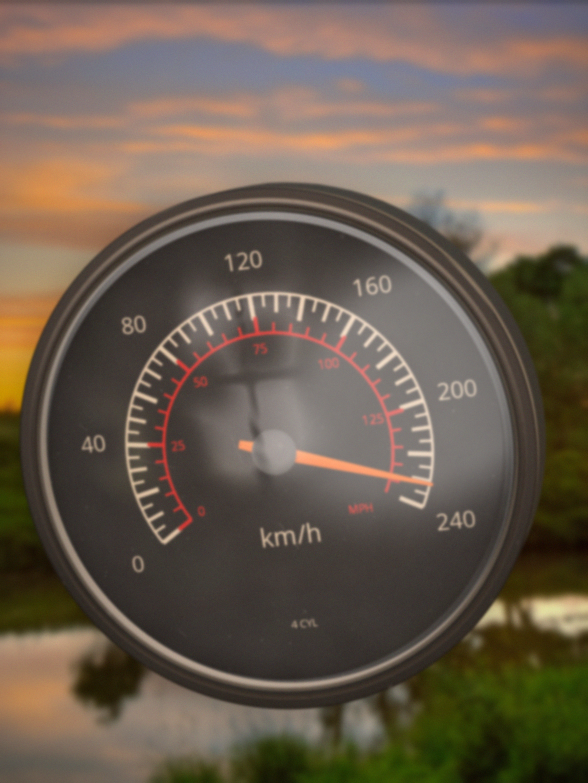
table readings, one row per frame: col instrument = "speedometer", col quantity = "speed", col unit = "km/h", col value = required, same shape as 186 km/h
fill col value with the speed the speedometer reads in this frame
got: 230 km/h
